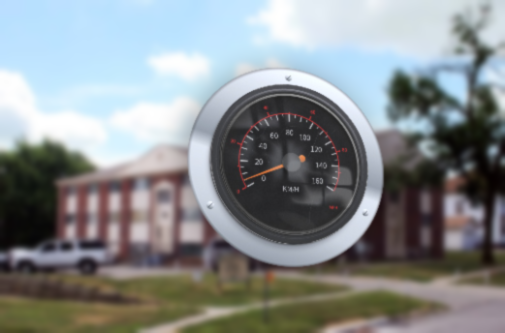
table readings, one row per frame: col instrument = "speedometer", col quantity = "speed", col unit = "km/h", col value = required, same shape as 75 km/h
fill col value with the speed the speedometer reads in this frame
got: 5 km/h
